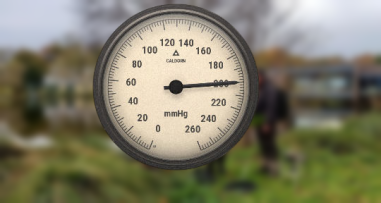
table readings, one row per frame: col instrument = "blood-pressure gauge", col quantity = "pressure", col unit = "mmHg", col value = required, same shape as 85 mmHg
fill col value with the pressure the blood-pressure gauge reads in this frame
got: 200 mmHg
